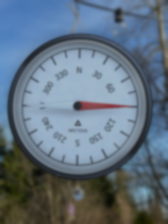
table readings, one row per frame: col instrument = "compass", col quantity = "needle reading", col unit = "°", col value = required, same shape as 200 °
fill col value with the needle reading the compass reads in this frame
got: 90 °
